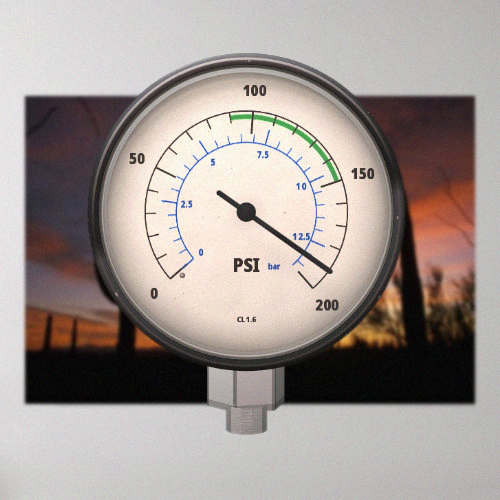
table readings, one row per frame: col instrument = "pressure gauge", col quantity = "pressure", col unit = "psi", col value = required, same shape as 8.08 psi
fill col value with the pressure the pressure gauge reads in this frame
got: 190 psi
